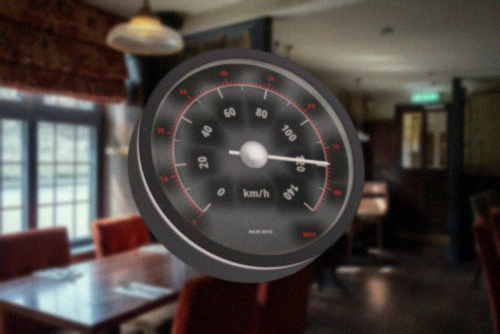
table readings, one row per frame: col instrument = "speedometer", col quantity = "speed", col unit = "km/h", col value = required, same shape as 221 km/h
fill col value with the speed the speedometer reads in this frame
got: 120 km/h
